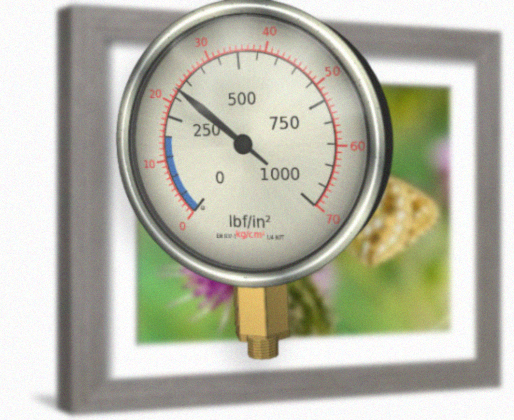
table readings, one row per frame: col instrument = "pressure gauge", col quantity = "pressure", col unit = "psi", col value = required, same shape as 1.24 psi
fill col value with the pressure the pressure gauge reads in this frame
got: 325 psi
